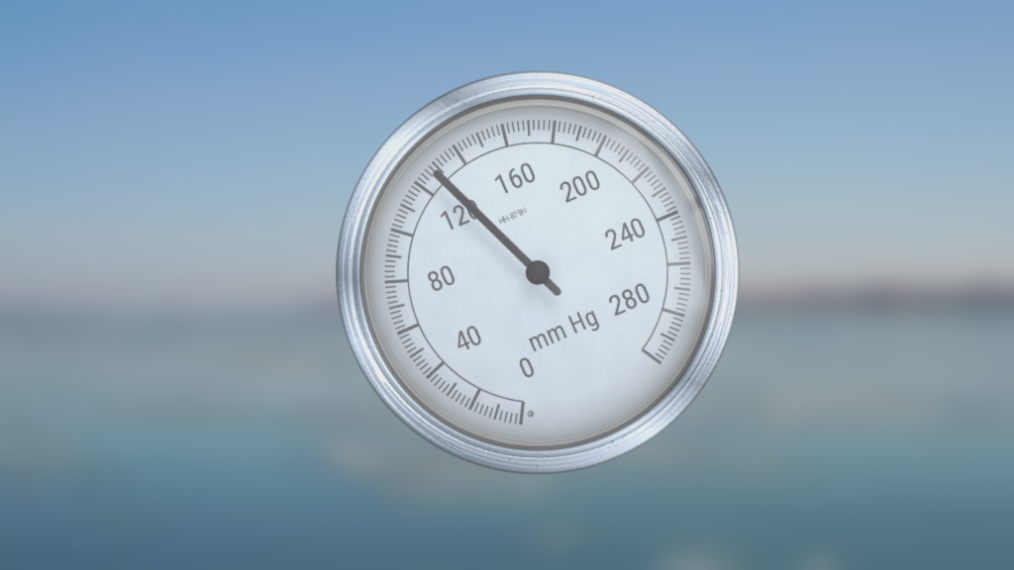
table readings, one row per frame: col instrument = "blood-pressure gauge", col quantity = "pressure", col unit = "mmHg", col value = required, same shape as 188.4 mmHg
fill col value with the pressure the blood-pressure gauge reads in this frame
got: 128 mmHg
